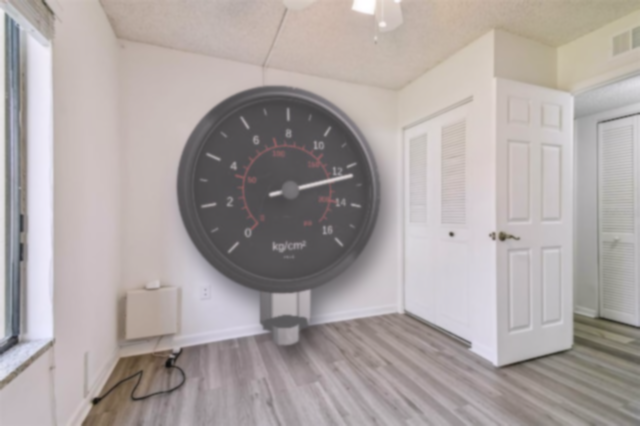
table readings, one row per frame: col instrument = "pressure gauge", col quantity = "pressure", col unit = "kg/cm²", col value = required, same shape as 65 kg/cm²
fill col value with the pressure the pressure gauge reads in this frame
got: 12.5 kg/cm²
